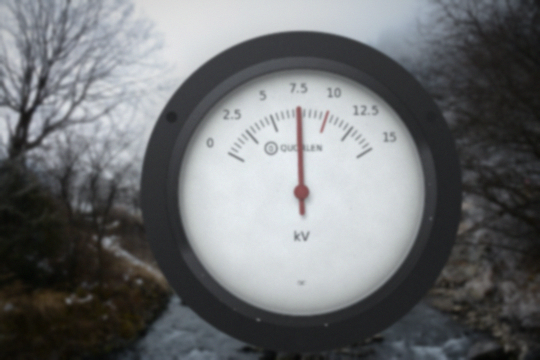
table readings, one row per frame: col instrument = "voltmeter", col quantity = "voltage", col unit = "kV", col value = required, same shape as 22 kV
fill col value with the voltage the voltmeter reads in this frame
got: 7.5 kV
